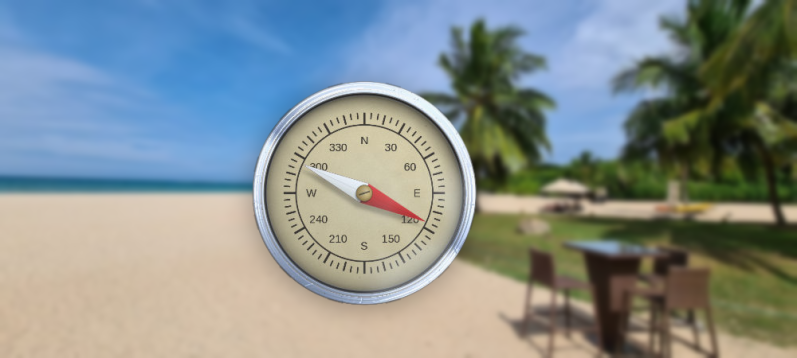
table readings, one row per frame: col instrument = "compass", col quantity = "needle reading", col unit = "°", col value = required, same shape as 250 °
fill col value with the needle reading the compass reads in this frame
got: 115 °
